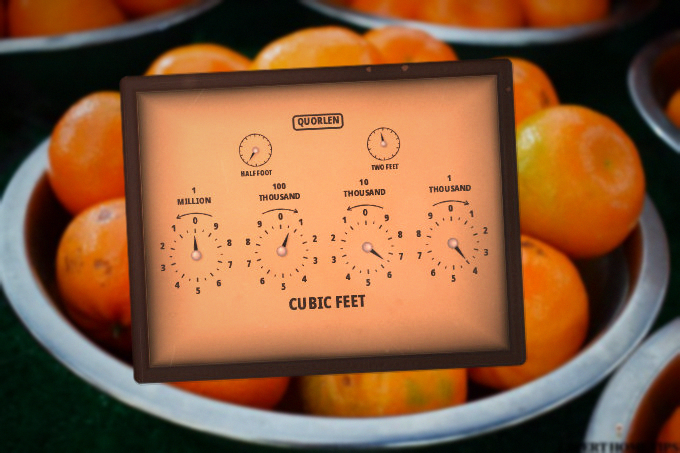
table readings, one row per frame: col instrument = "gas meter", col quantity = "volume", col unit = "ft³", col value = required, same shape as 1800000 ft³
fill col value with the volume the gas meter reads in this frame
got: 6400 ft³
